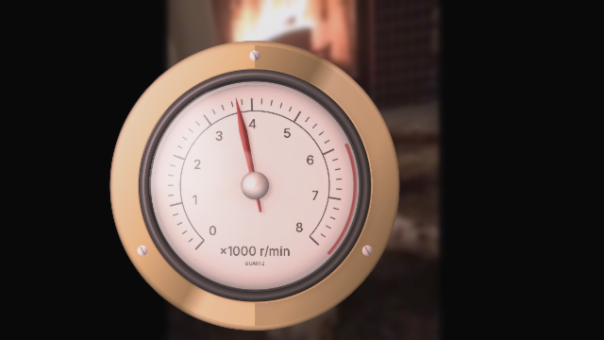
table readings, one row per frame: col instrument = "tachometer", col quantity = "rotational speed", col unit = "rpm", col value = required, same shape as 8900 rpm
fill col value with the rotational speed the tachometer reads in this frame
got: 3700 rpm
